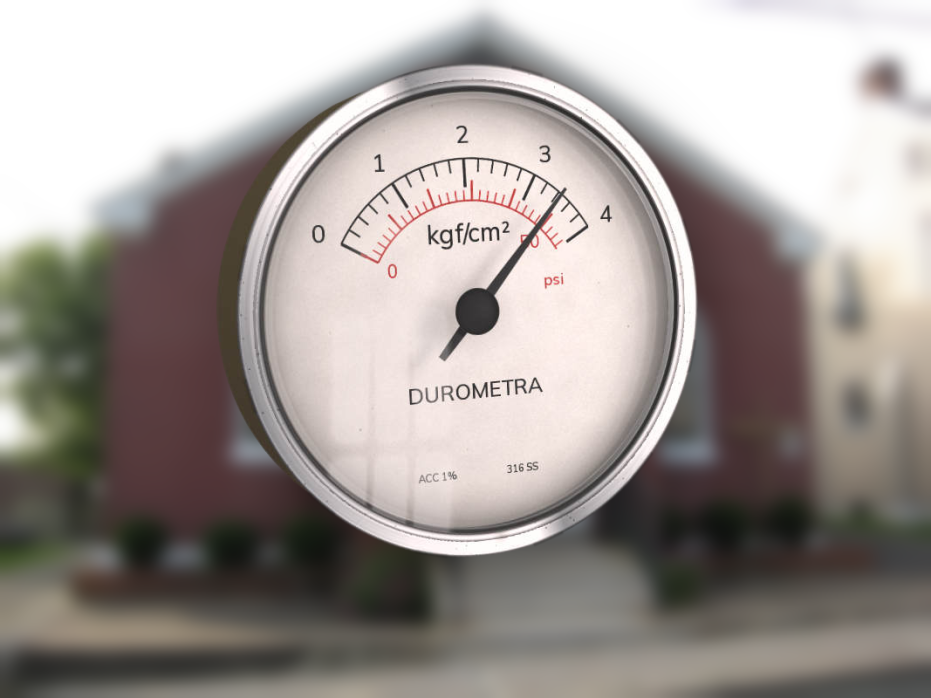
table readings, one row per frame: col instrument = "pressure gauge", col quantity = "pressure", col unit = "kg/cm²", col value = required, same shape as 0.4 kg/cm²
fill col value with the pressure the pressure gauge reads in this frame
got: 3.4 kg/cm²
